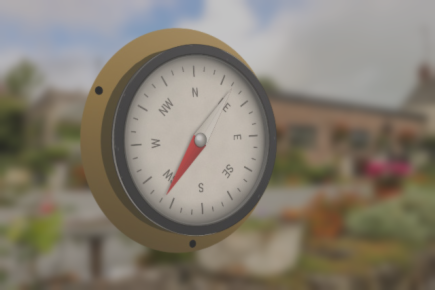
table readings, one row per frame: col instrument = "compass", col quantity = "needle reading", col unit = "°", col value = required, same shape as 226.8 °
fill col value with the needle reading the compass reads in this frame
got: 220 °
